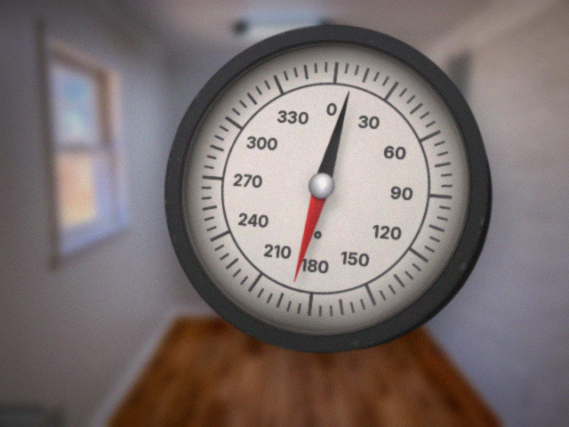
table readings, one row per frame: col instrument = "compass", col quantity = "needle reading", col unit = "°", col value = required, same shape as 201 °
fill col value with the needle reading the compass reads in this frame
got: 190 °
